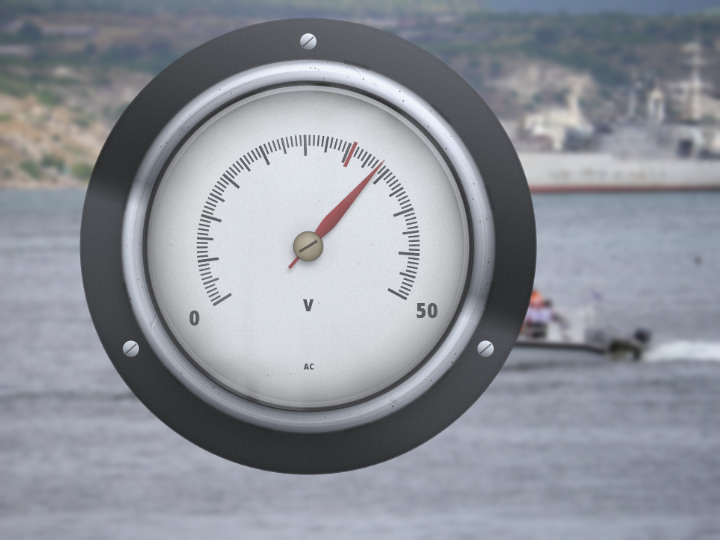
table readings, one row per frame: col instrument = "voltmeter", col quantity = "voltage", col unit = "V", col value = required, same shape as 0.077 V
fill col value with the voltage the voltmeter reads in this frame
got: 34 V
